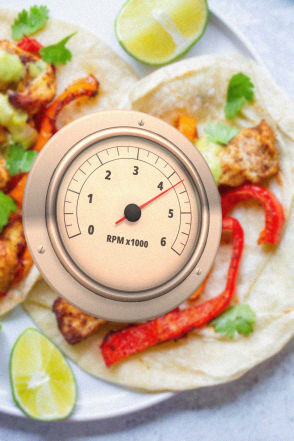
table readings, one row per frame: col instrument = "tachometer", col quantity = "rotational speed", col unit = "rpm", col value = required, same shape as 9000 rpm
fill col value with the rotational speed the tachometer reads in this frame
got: 4250 rpm
